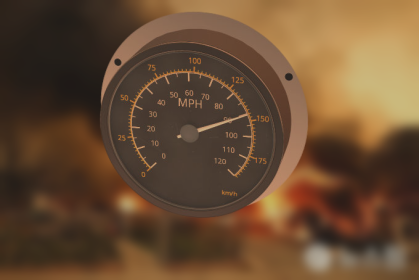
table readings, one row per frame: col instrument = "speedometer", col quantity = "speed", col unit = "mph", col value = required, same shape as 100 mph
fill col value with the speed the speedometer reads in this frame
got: 90 mph
